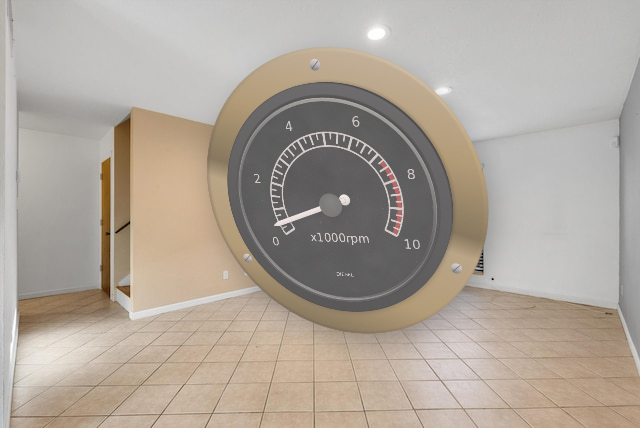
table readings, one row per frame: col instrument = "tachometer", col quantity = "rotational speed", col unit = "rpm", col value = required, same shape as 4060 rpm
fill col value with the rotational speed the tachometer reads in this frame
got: 500 rpm
